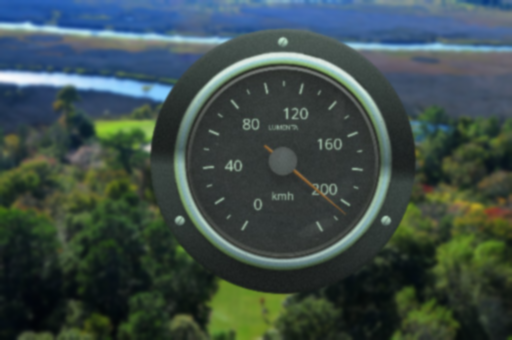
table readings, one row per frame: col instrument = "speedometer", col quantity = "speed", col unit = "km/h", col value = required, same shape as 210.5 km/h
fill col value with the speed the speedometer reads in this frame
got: 205 km/h
